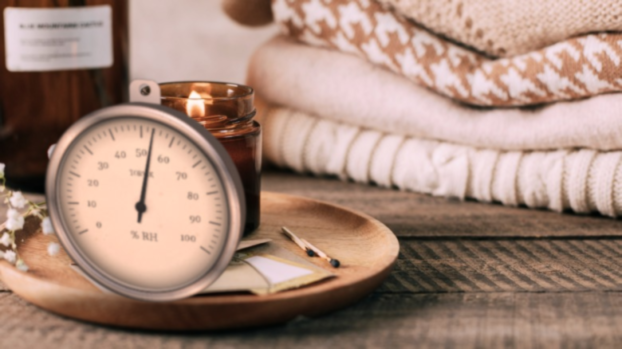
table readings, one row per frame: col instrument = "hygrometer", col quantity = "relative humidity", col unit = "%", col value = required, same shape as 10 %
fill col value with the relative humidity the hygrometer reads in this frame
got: 54 %
